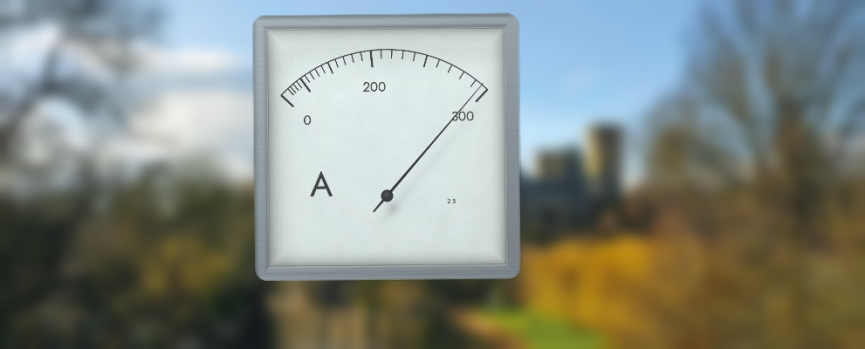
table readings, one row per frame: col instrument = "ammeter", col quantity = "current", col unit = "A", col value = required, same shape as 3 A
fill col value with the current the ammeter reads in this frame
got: 295 A
